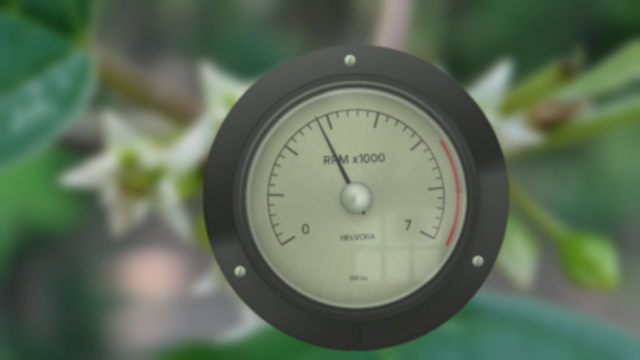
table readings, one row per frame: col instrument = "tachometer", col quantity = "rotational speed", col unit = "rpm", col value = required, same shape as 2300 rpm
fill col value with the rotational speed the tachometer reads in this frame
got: 2800 rpm
